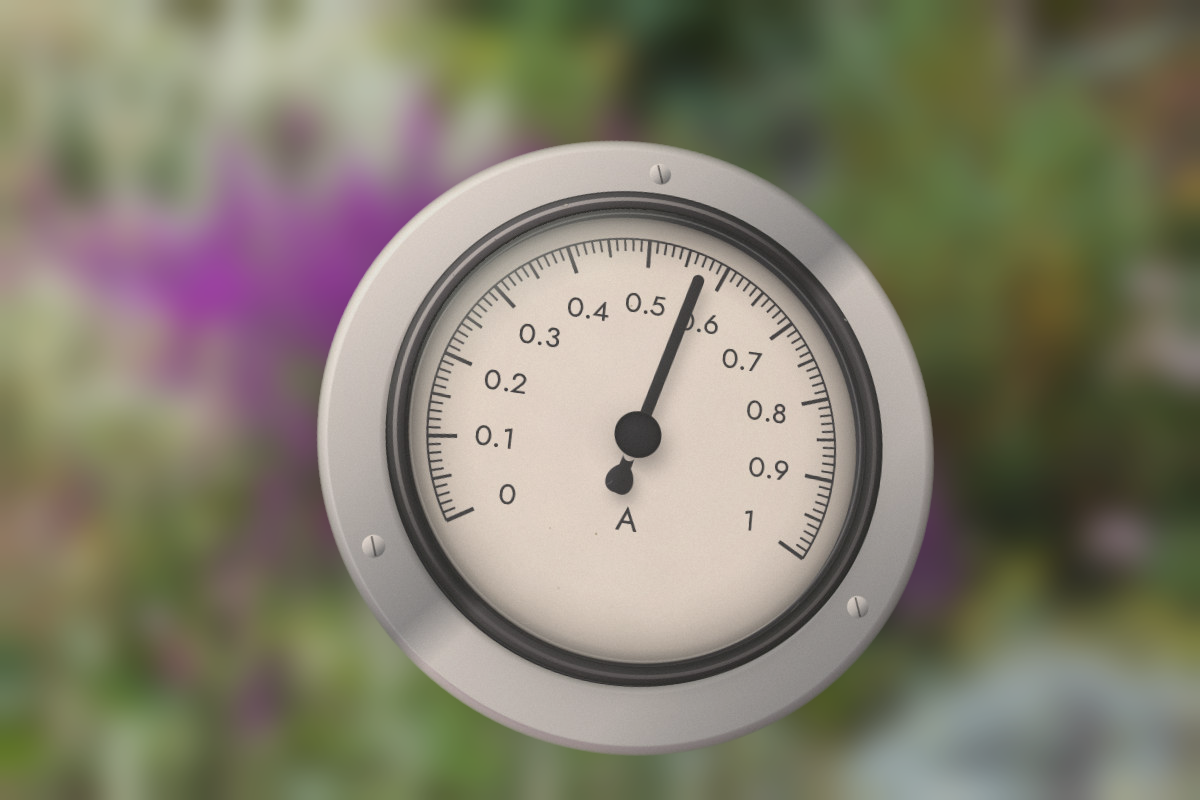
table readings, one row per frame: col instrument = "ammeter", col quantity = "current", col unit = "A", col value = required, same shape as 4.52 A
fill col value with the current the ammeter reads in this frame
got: 0.57 A
